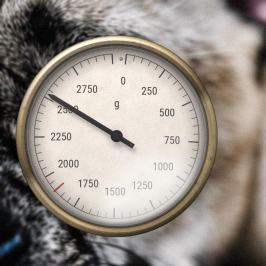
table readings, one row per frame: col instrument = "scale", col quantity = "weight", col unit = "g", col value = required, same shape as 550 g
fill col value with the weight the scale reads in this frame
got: 2525 g
